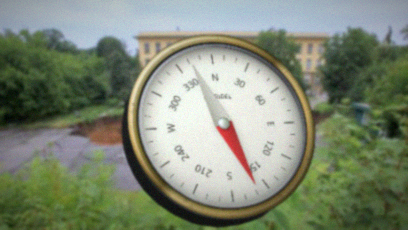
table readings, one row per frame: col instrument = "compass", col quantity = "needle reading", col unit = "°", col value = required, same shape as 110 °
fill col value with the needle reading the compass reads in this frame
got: 160 °
